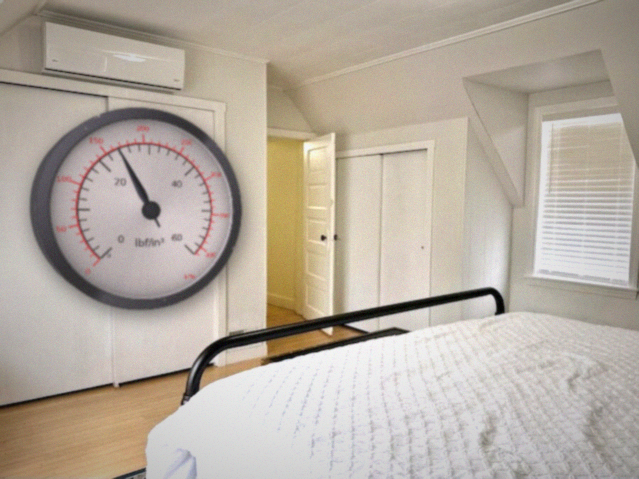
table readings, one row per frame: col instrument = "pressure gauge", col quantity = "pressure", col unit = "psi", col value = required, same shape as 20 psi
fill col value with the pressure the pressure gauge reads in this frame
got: 24 psi
